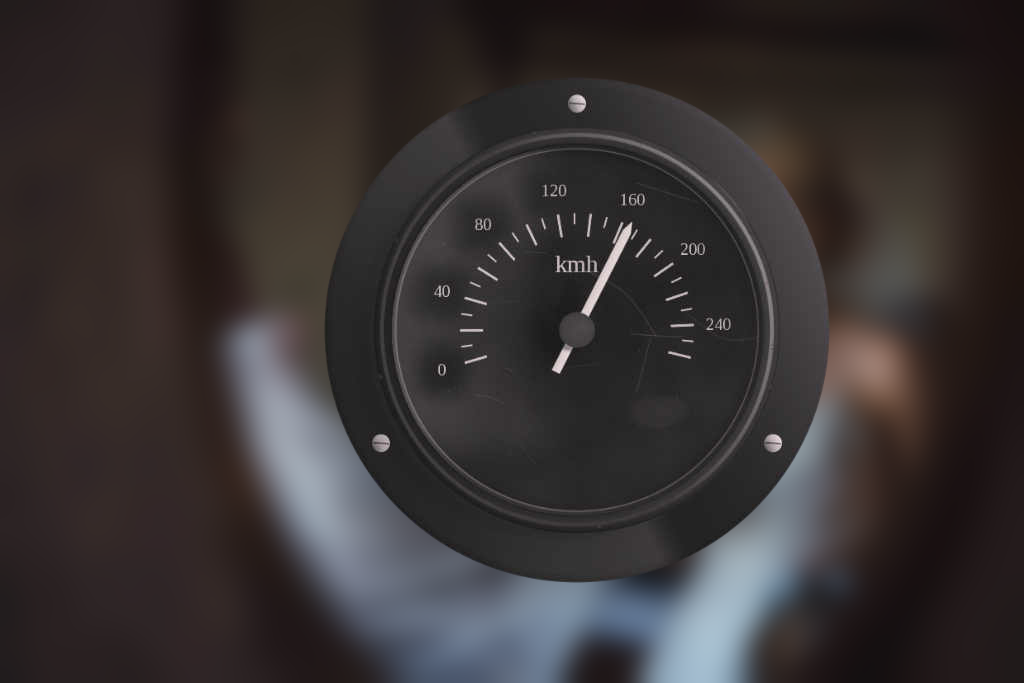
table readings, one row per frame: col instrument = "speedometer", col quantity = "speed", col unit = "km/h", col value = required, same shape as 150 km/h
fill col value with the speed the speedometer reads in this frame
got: 165 km/h
